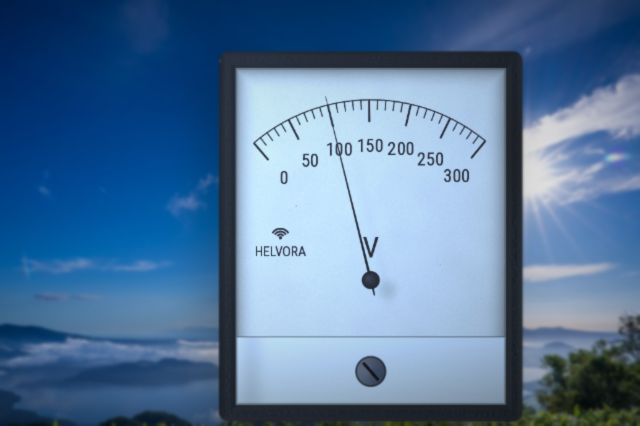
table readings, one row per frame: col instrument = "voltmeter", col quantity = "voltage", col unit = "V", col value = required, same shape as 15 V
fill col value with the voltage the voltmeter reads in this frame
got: 100 V
